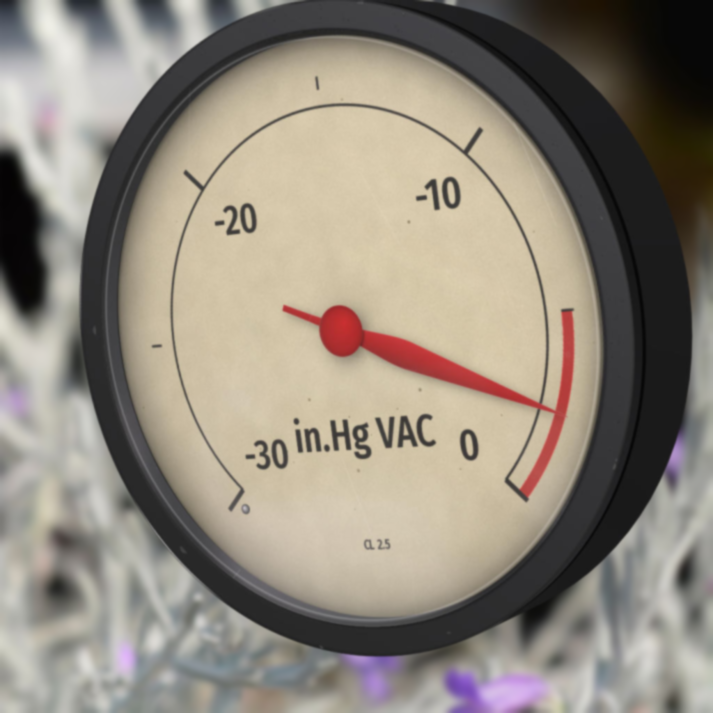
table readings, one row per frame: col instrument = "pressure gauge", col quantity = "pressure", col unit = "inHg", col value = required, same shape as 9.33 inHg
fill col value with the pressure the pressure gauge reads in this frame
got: -2.5 inHg
